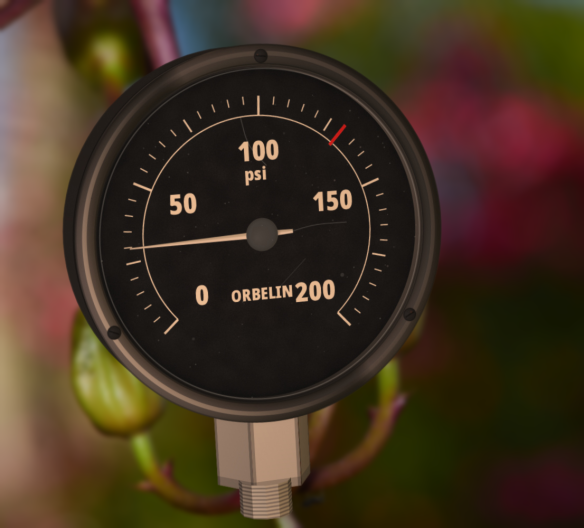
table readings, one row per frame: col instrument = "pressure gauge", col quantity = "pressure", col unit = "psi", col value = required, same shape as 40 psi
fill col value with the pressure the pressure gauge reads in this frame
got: 30 psi
